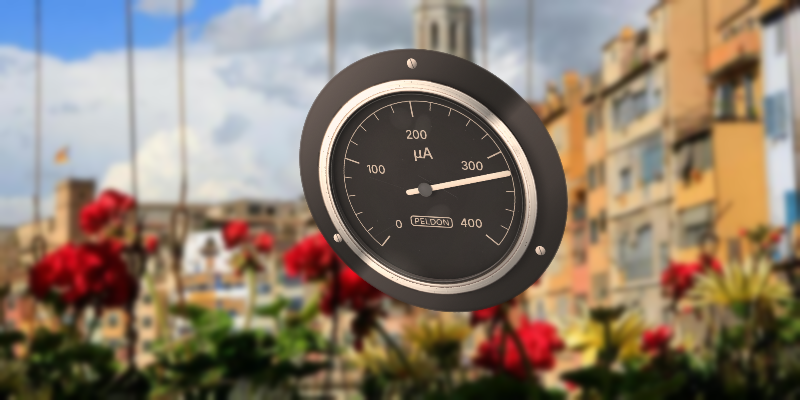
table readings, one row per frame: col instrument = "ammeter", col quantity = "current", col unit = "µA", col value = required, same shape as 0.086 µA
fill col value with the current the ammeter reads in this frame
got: 320 µA
